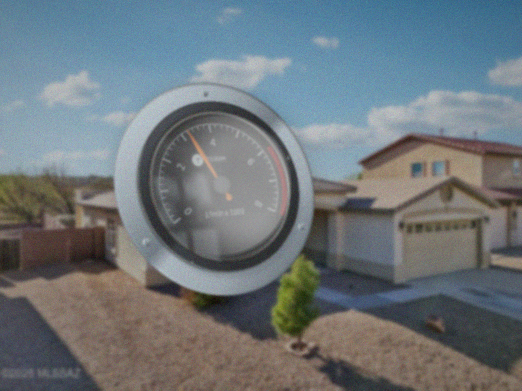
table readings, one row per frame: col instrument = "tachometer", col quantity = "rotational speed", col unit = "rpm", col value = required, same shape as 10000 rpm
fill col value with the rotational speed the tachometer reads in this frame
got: 3200 rpm
